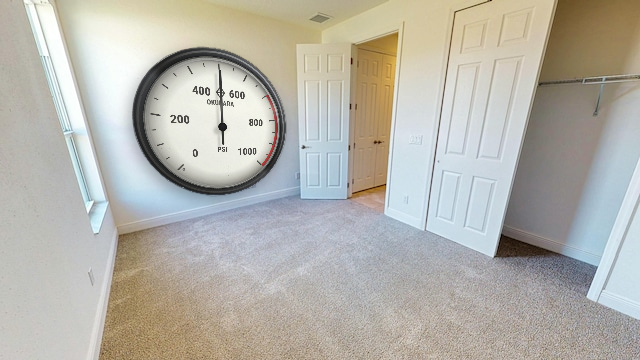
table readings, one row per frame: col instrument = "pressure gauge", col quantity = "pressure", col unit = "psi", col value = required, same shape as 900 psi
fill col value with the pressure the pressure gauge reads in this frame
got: 500 psi
